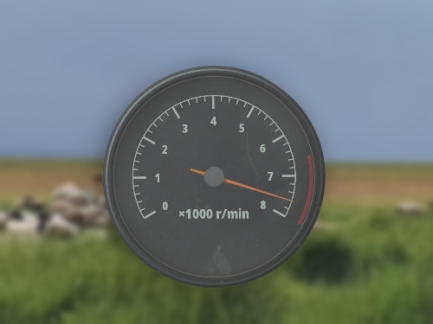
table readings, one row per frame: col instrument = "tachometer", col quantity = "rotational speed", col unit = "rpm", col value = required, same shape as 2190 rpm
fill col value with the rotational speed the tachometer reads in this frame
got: 7600 rpm
